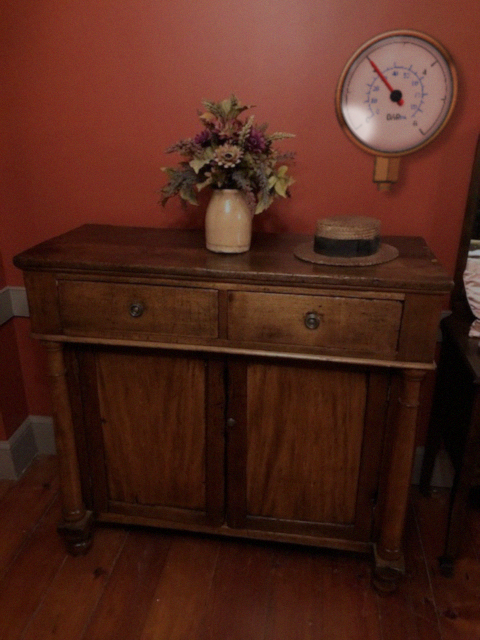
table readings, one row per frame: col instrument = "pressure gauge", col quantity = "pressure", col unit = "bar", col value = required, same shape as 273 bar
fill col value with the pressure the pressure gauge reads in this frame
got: 2 bar
